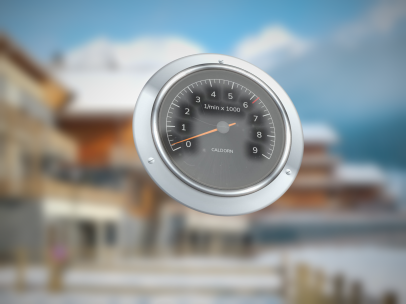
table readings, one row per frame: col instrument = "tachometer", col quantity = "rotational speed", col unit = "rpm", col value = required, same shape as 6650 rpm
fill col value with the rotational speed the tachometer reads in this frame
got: 200 rpm
